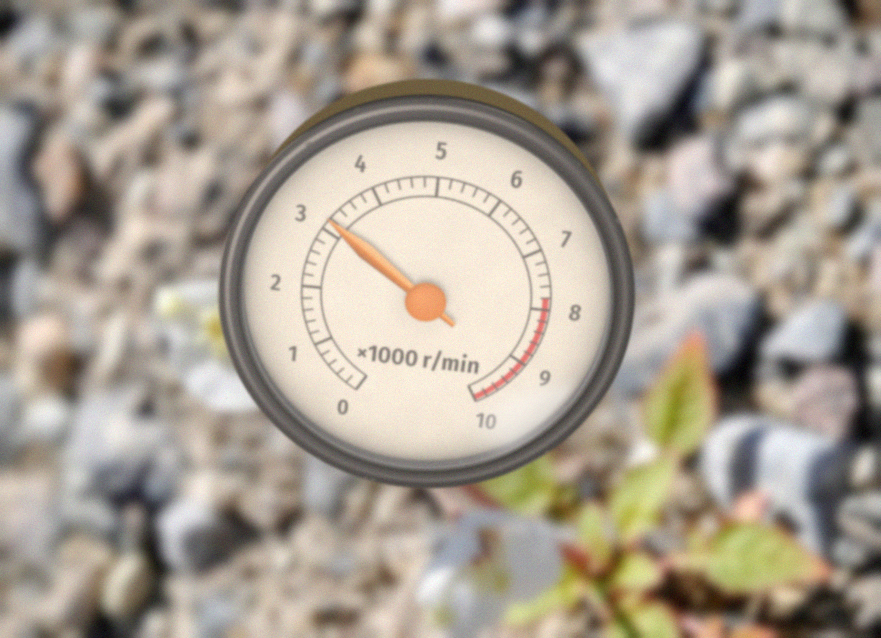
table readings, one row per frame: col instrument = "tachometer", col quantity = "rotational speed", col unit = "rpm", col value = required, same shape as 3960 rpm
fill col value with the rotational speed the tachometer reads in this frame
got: 3200 rpm
